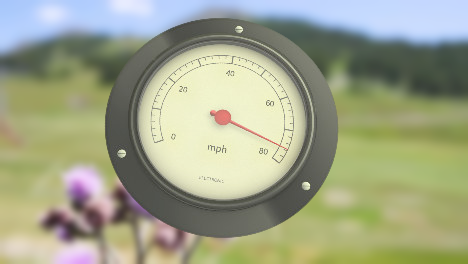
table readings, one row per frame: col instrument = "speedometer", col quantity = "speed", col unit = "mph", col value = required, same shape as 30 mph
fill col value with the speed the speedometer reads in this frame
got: 76 mph
